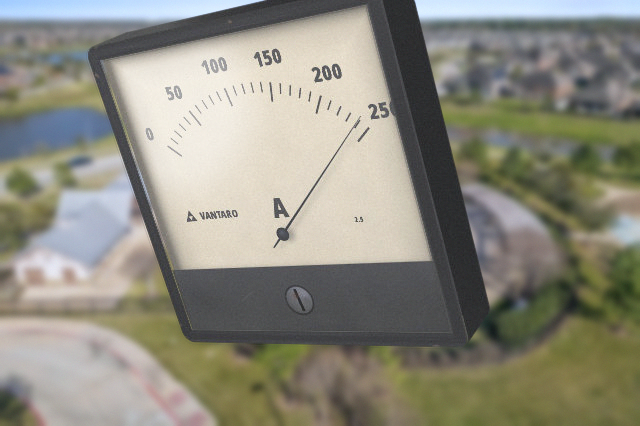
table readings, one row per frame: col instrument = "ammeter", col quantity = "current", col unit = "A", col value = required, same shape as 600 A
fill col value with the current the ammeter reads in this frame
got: 240 A
